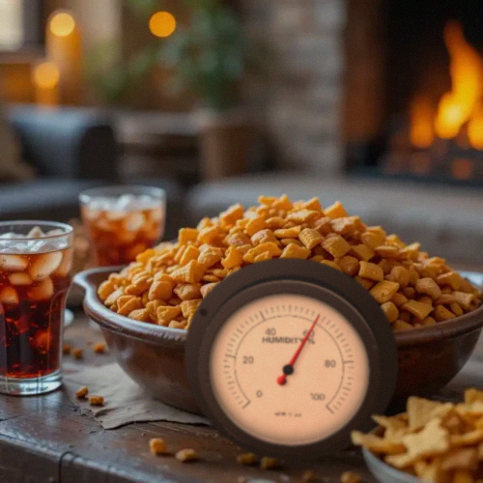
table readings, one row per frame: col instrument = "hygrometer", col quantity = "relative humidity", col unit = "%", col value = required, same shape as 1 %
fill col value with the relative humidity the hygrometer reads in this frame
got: 60 %
